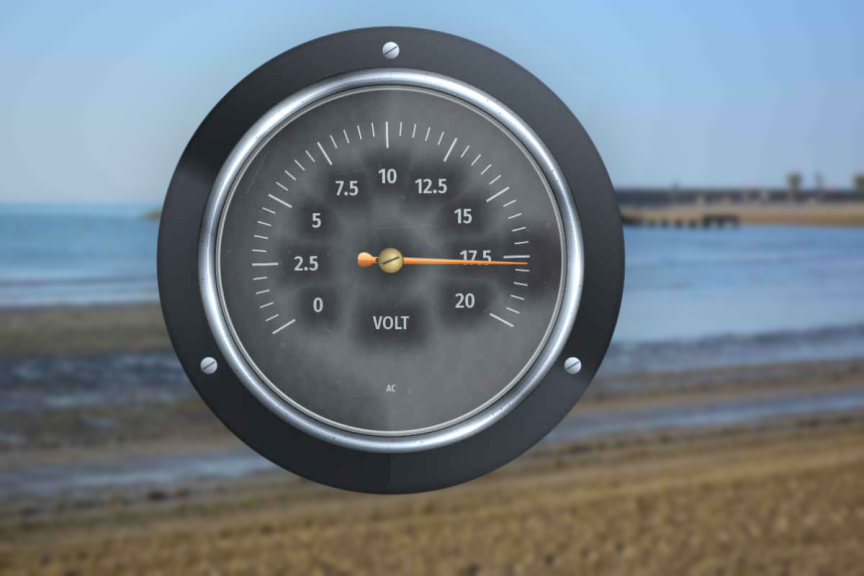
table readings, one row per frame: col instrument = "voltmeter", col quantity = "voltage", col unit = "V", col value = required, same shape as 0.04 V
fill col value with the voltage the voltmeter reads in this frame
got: 17.75 V
